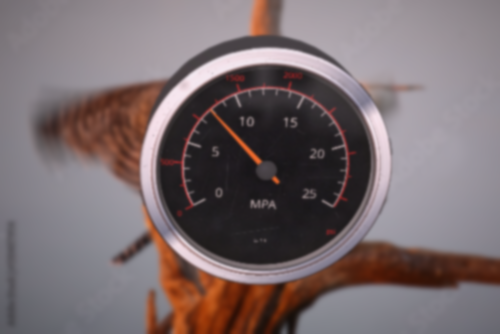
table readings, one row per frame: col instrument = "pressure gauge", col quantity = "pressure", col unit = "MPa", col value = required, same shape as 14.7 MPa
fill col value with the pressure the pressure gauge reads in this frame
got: 8 MPa
